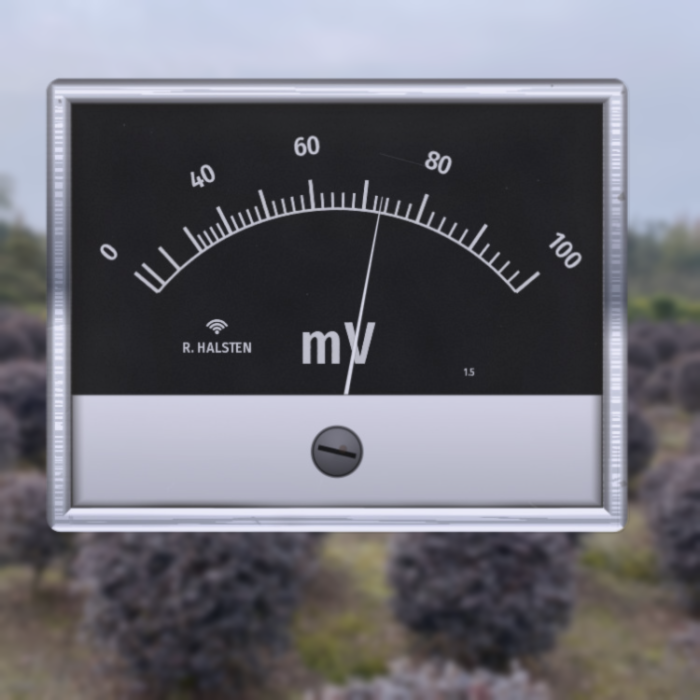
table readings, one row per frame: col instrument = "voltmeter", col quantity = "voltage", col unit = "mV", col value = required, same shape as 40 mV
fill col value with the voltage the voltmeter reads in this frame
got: 73 mV
